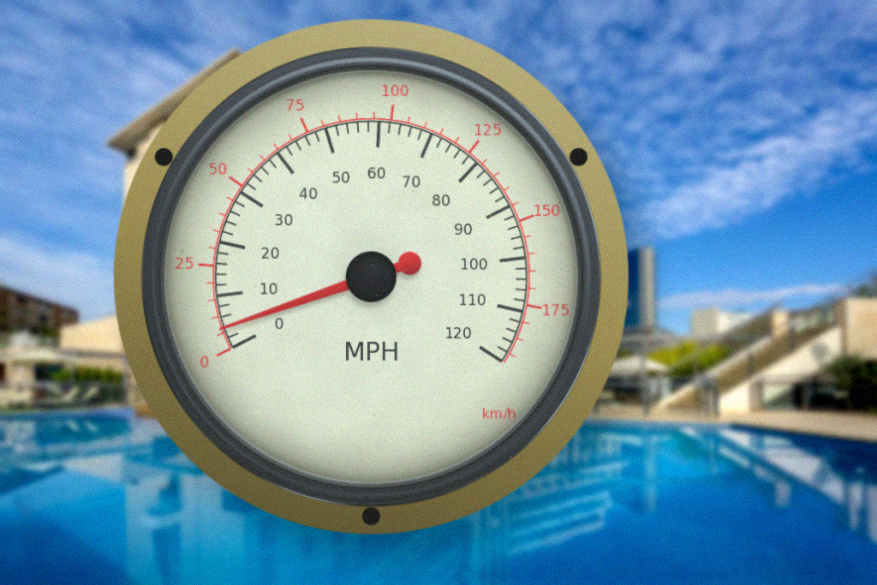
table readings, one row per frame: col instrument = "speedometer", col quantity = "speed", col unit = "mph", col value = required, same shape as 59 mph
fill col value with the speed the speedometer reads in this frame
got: 4 mph
